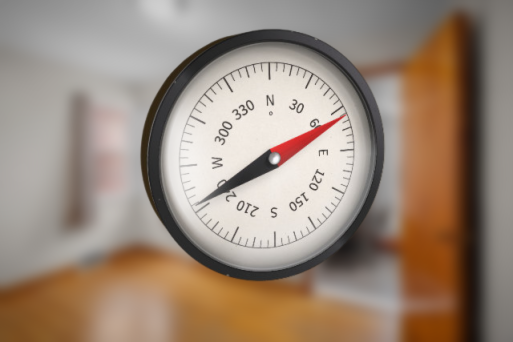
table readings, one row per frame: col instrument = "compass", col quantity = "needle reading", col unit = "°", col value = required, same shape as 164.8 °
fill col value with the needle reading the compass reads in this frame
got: 65 °
